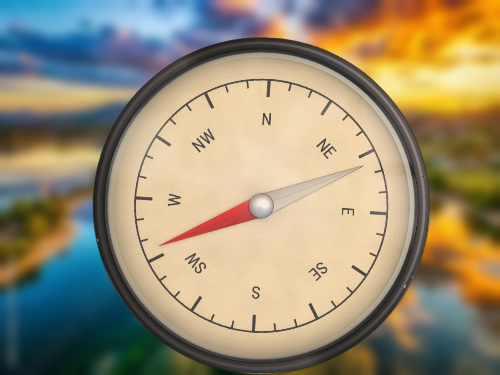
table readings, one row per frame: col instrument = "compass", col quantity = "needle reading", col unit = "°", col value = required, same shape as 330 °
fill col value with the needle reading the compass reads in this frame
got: 245 °
